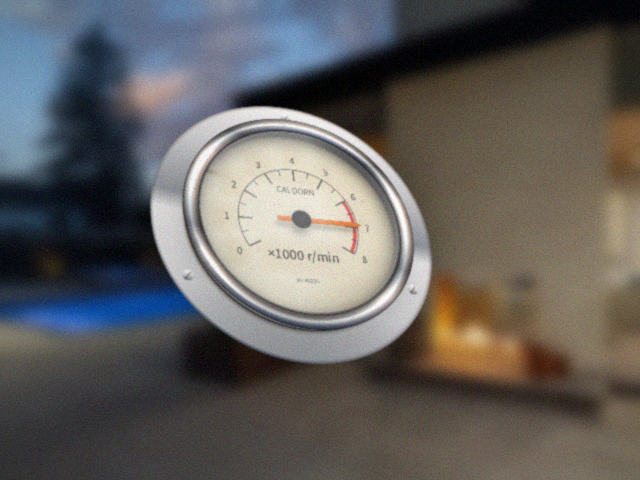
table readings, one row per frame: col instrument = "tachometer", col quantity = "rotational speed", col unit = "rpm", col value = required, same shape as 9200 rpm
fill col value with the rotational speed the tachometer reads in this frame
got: 7000 rpm
